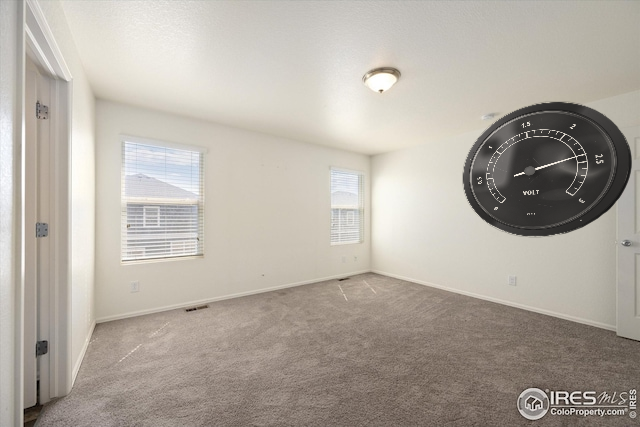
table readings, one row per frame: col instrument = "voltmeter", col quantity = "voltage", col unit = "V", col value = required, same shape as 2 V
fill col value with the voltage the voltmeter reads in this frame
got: 2.4 V
